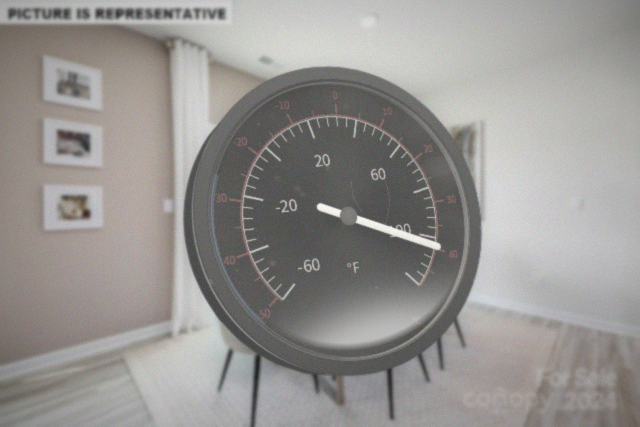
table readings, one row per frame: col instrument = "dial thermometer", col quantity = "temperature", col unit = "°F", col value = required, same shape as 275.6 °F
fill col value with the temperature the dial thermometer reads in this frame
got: 104 °F
